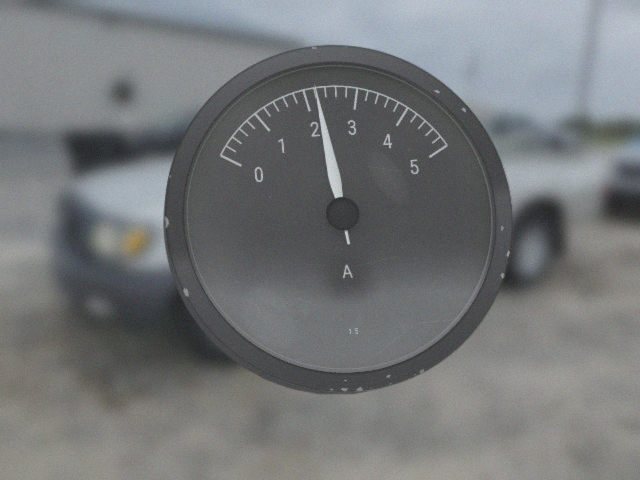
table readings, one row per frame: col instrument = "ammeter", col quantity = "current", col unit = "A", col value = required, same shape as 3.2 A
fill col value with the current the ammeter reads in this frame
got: 2.2 A
